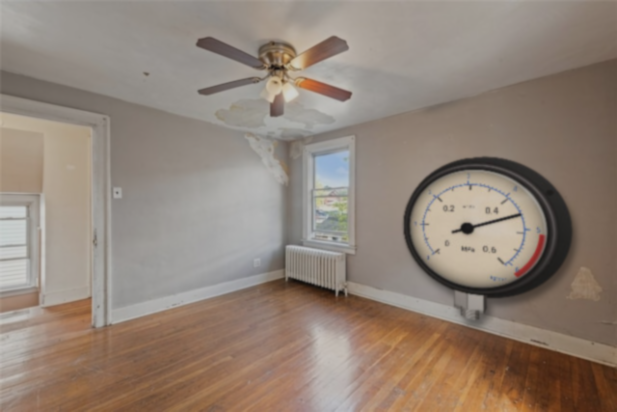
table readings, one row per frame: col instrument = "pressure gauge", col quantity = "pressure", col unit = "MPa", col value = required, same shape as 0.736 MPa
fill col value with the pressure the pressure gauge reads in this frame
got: 0.45 MPa
